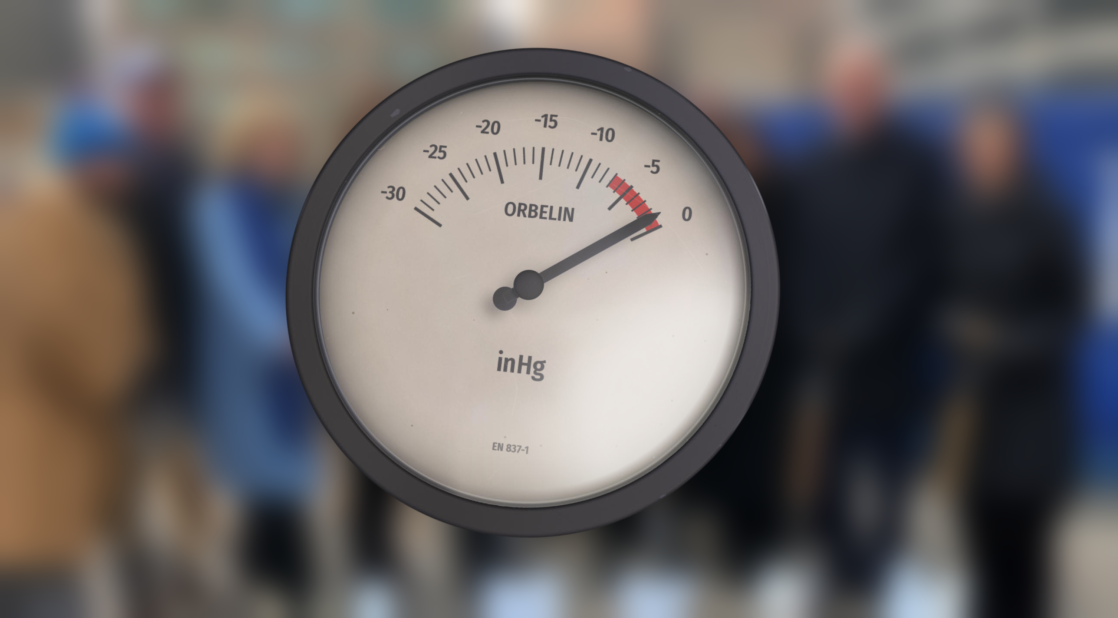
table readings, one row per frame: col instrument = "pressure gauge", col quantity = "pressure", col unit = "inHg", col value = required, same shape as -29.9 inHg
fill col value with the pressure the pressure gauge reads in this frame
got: -1 inHg
